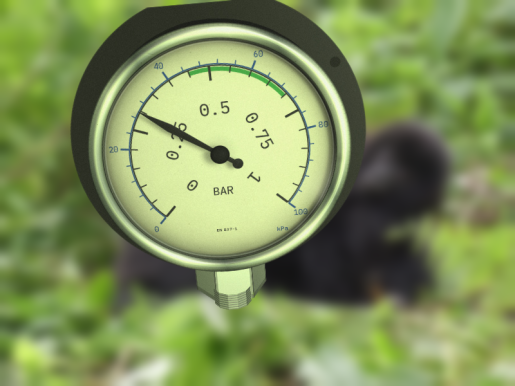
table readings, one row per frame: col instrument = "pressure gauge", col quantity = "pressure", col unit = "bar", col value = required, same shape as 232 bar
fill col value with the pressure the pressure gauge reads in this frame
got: 0.3 bar
